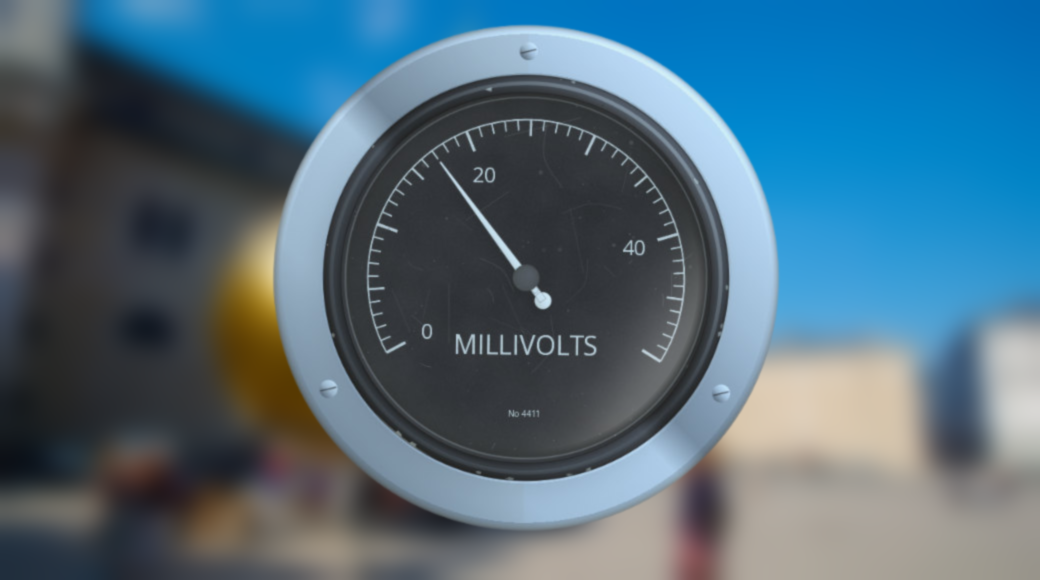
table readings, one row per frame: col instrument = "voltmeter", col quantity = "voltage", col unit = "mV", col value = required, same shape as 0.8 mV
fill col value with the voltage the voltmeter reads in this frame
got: 17 mV
